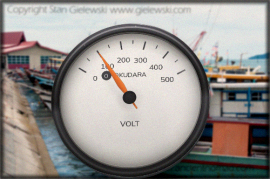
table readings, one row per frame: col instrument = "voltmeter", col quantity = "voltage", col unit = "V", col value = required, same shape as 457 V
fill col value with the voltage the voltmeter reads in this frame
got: 100 V
